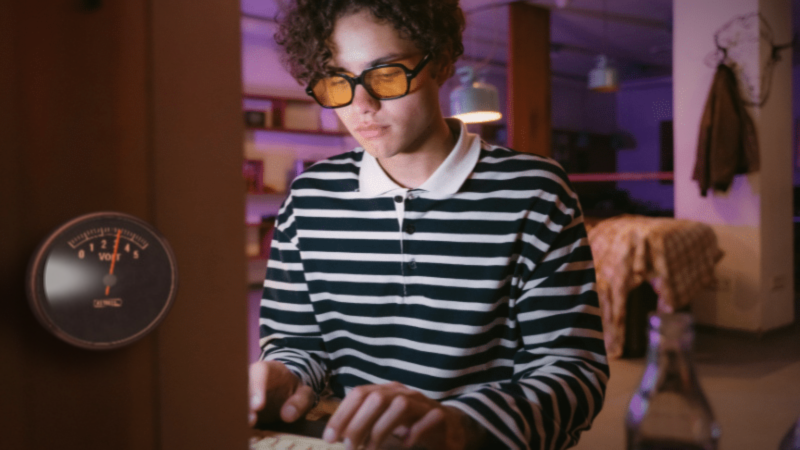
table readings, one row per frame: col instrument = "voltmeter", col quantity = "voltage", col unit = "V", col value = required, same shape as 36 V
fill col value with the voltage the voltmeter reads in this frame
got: 3 V
